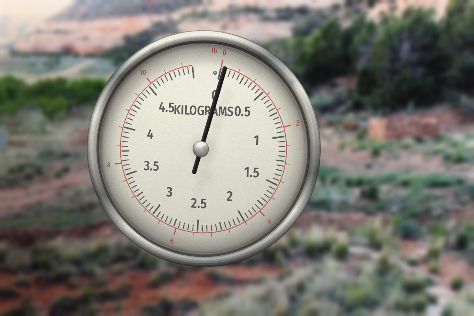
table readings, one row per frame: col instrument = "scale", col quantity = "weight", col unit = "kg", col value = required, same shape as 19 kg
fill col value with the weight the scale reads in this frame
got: 0.05 kg
